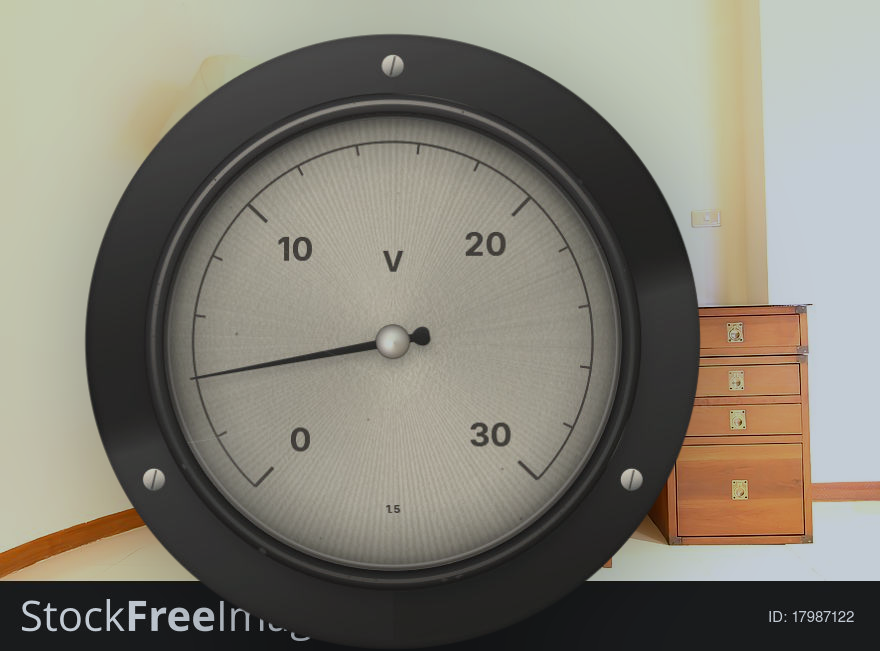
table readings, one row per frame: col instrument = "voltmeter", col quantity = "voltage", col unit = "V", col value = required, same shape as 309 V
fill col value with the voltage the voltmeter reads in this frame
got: 4 V
